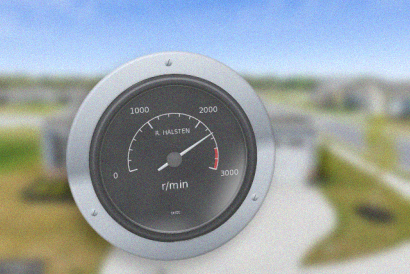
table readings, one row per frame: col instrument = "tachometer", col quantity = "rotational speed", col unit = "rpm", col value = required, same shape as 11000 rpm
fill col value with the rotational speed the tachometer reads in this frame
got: 2300 rpm
